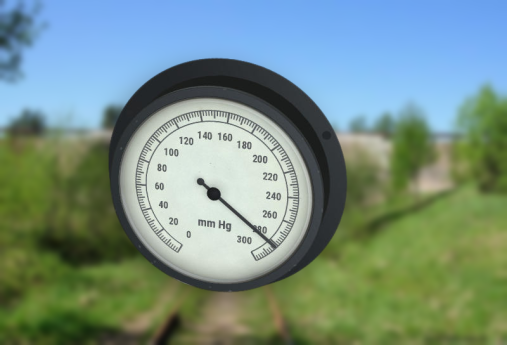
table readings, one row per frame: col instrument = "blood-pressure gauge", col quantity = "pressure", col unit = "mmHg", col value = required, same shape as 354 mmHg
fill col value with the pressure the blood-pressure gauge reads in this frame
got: 280 mmHg
